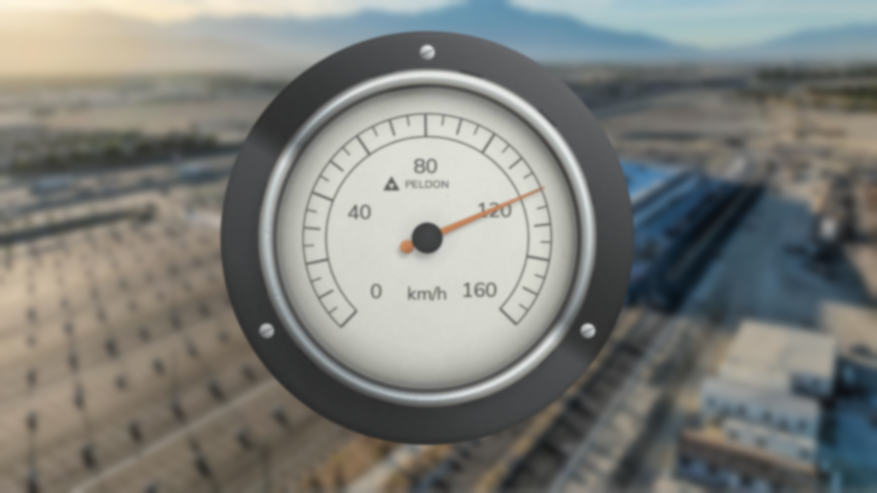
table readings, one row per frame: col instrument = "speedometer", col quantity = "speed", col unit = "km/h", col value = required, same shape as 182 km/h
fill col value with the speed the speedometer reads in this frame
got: 120 km/h
